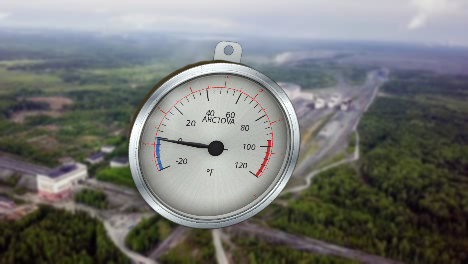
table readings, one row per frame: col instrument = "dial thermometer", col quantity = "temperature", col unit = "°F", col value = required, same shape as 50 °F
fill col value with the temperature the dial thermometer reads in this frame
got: 0 °F
